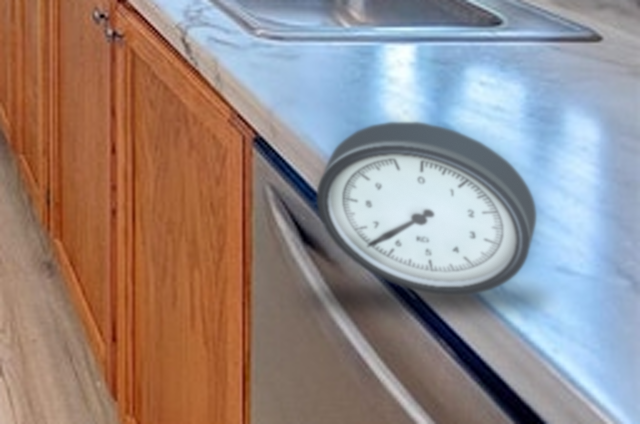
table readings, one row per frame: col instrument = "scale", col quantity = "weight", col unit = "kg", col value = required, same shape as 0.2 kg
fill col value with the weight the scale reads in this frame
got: 6.5 kg
